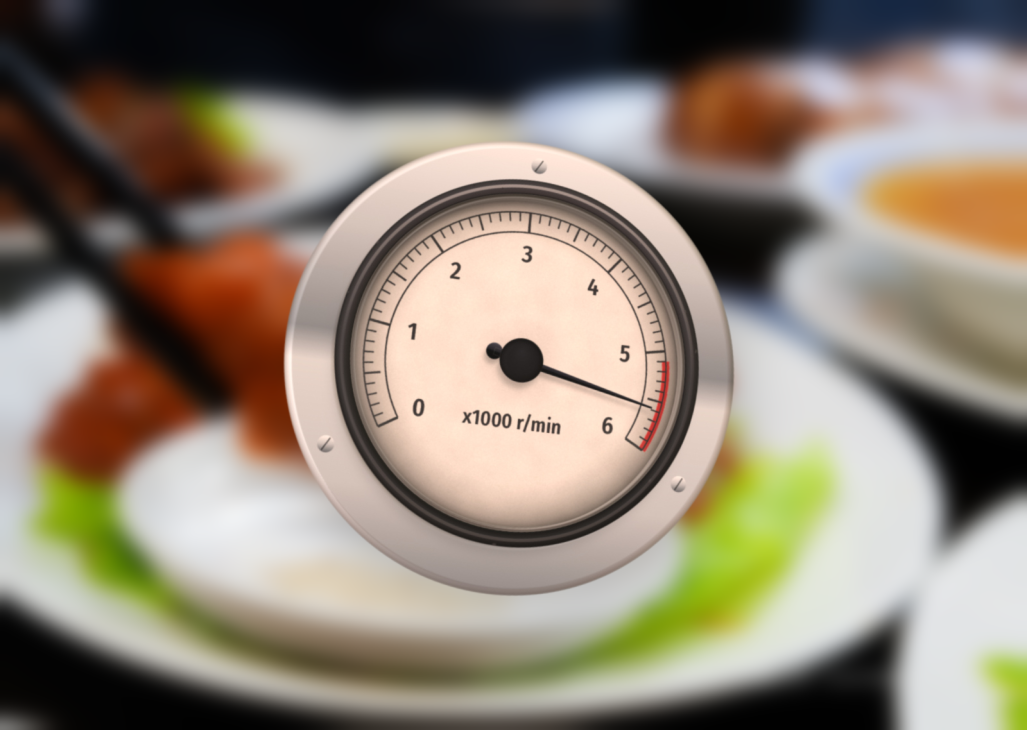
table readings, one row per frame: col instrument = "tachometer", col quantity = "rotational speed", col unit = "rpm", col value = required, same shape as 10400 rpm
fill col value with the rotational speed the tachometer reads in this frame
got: 5600 rpm
